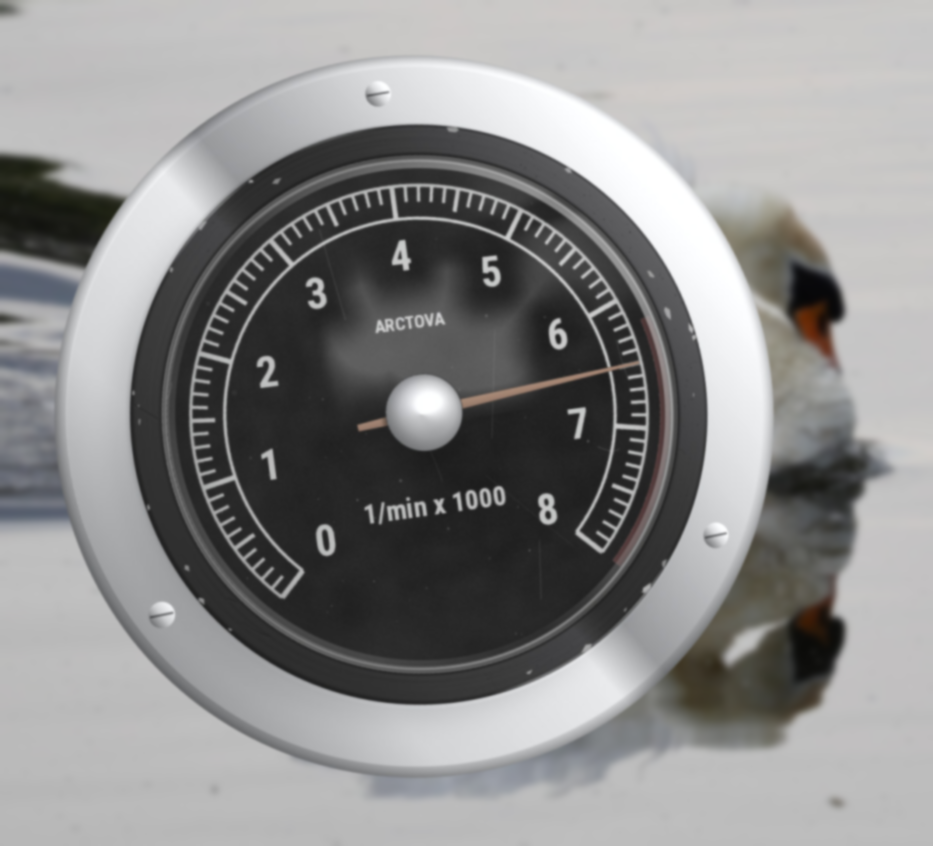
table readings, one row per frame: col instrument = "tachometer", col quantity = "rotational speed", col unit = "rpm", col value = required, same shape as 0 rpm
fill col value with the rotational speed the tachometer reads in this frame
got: 6500 rpm
